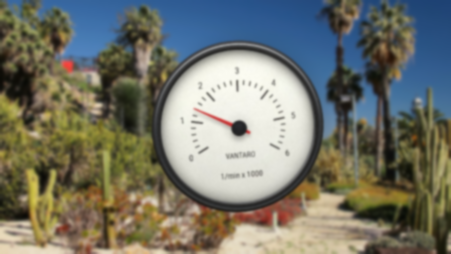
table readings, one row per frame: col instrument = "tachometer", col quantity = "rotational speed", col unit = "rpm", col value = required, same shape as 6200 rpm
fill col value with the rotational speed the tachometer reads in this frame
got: 1400 rpm
